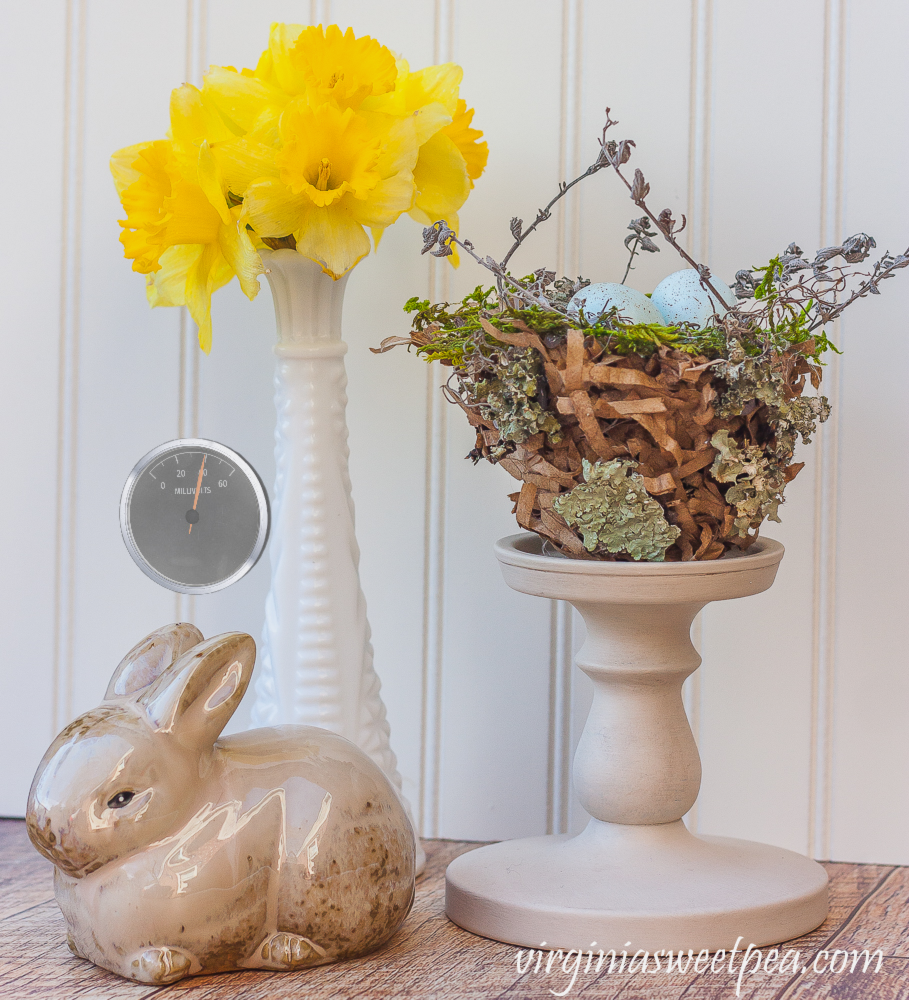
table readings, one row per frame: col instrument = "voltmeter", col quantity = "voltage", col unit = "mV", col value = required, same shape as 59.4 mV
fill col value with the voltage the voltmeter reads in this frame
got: 40 mV
